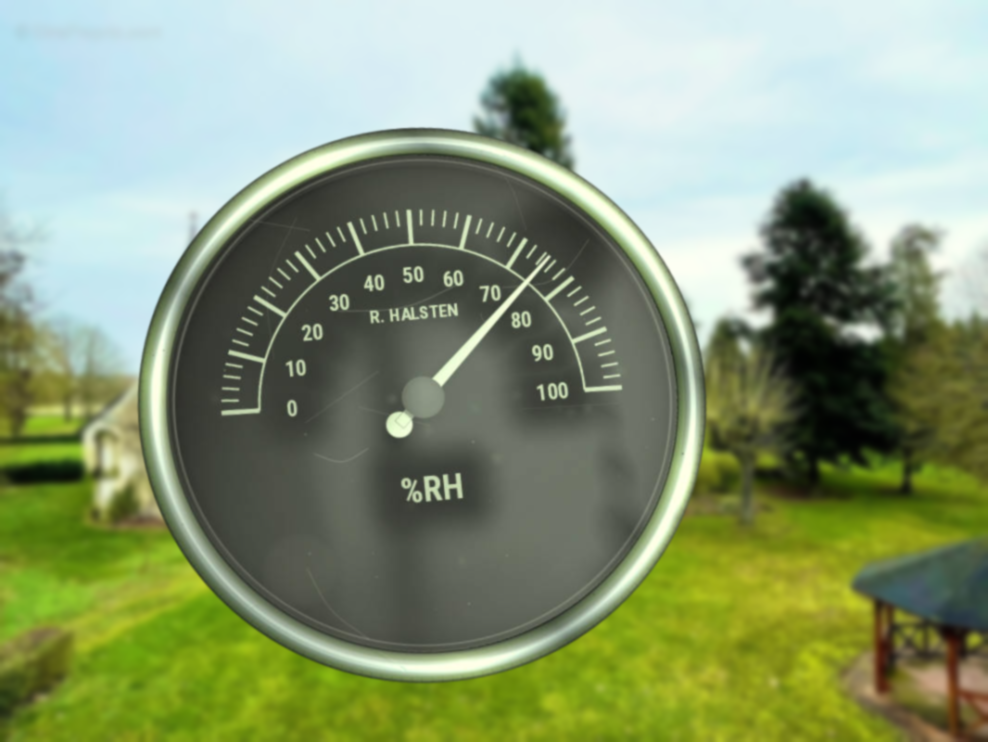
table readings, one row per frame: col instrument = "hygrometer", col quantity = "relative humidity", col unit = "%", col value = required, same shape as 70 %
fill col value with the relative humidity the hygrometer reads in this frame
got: 75 %
